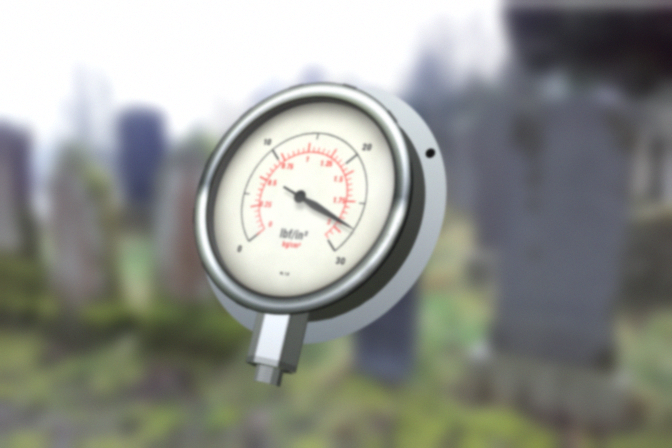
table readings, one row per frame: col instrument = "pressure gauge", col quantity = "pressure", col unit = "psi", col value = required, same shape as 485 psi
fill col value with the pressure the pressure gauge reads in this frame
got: 27.5 psi
